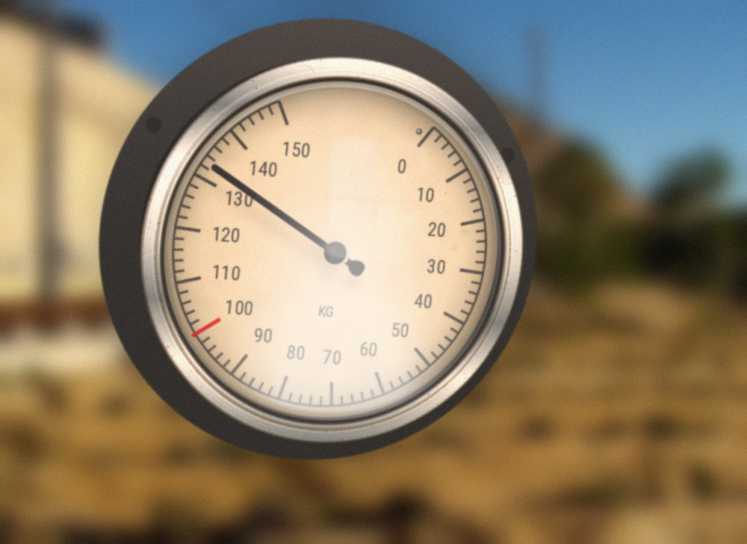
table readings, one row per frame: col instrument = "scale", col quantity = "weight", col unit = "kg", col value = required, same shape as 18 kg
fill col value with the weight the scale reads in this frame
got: 133 kg
